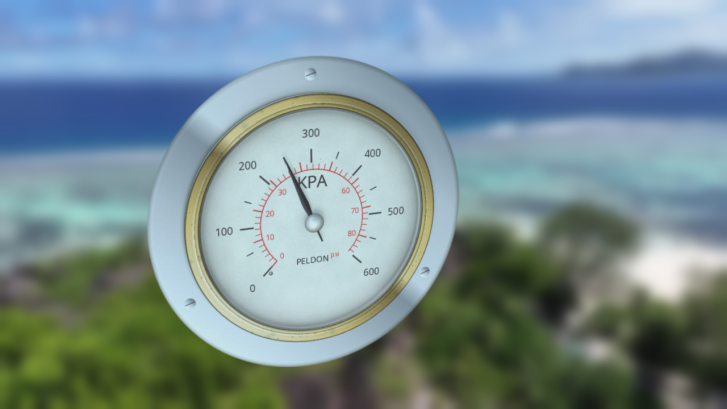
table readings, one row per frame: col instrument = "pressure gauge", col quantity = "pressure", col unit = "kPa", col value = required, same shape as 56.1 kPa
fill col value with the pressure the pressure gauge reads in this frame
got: 250 kPa
